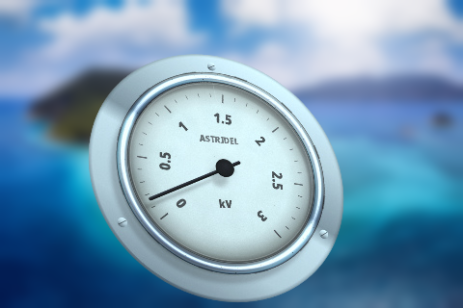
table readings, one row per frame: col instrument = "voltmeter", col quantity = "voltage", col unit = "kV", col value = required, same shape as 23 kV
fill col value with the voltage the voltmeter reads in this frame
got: 0.15 kV
